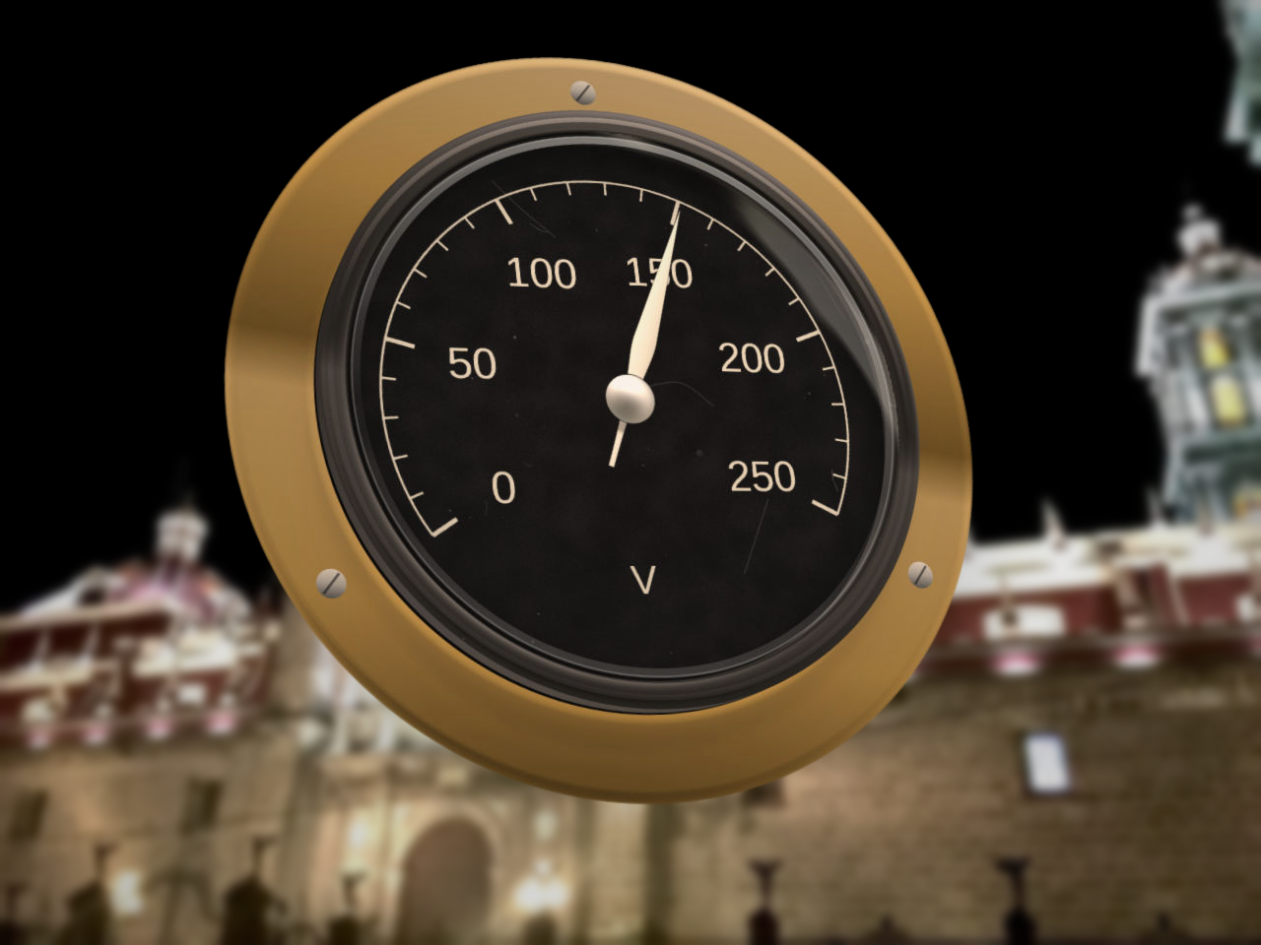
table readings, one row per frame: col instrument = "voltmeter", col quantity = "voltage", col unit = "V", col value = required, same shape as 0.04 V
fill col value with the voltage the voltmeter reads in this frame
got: 150 V
